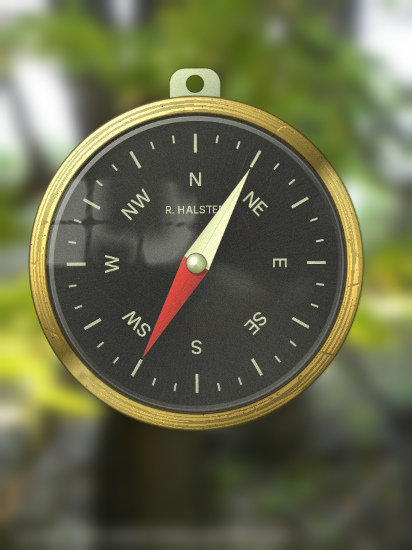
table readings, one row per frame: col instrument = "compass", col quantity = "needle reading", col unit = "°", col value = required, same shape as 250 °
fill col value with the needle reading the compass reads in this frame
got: 210 °
